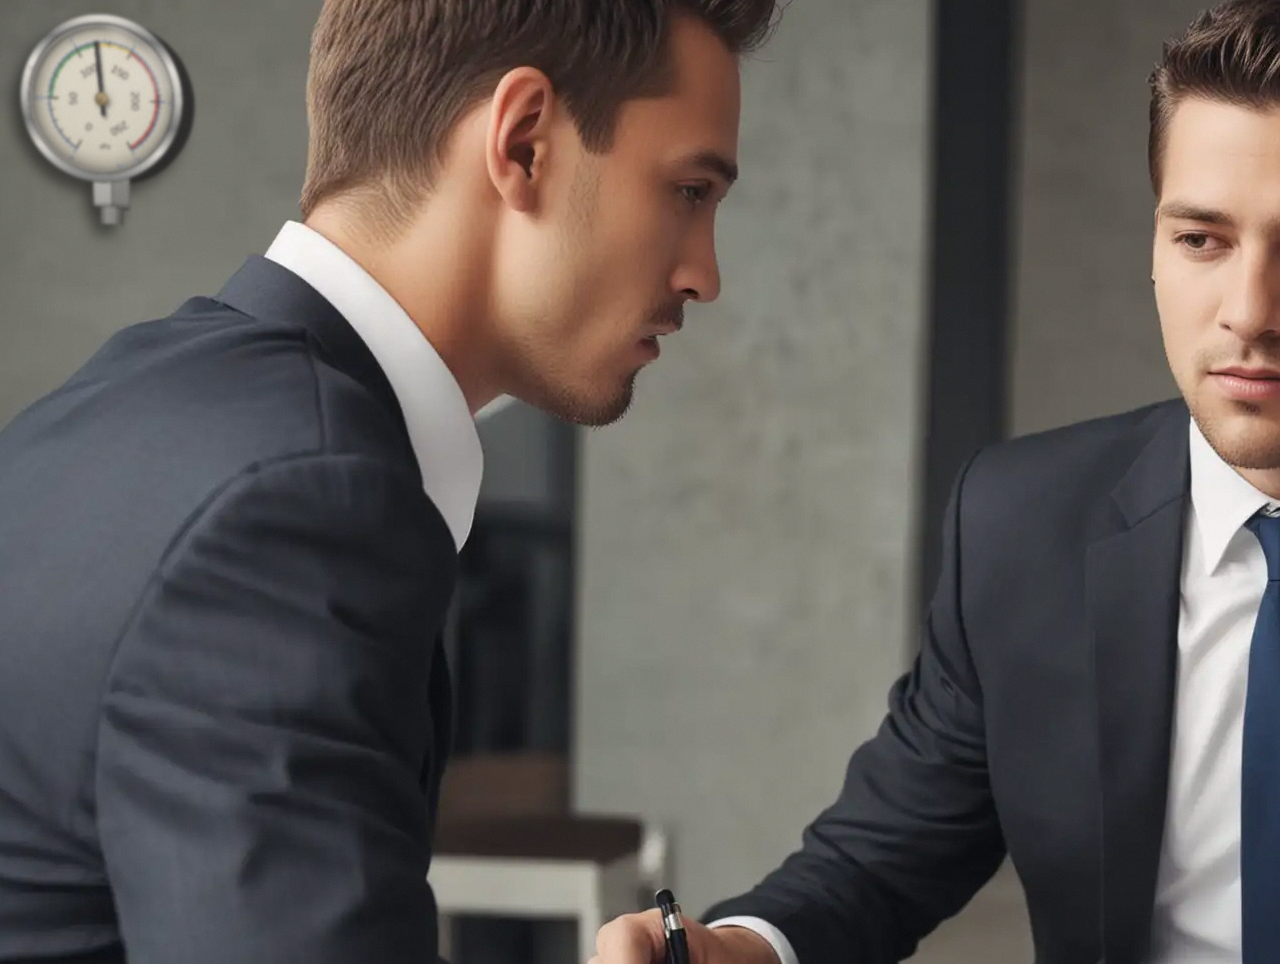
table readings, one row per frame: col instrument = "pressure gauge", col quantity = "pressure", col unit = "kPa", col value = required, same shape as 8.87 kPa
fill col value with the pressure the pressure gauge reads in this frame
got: 120 kPa
